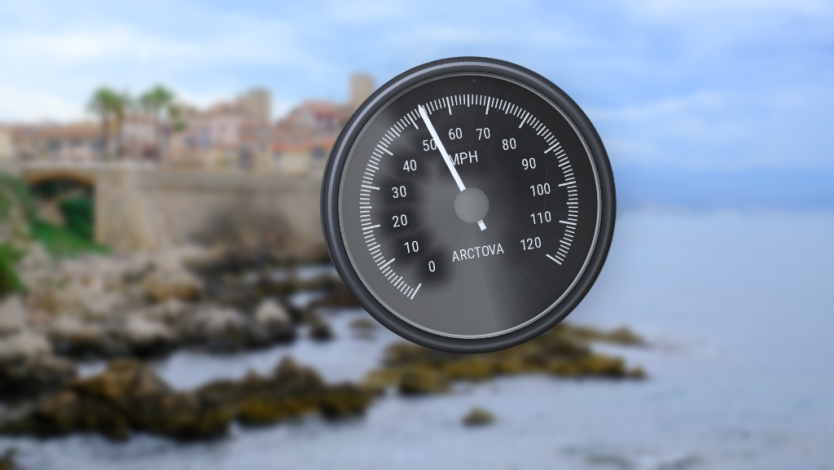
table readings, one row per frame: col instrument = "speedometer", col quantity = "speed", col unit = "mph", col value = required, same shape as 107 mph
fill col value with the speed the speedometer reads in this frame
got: 53 mph
